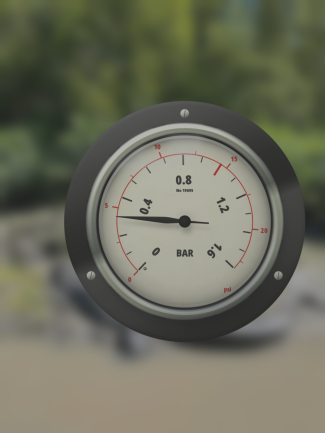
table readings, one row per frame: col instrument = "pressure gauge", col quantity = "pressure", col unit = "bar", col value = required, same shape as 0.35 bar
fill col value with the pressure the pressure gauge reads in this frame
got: 0.3 bar
